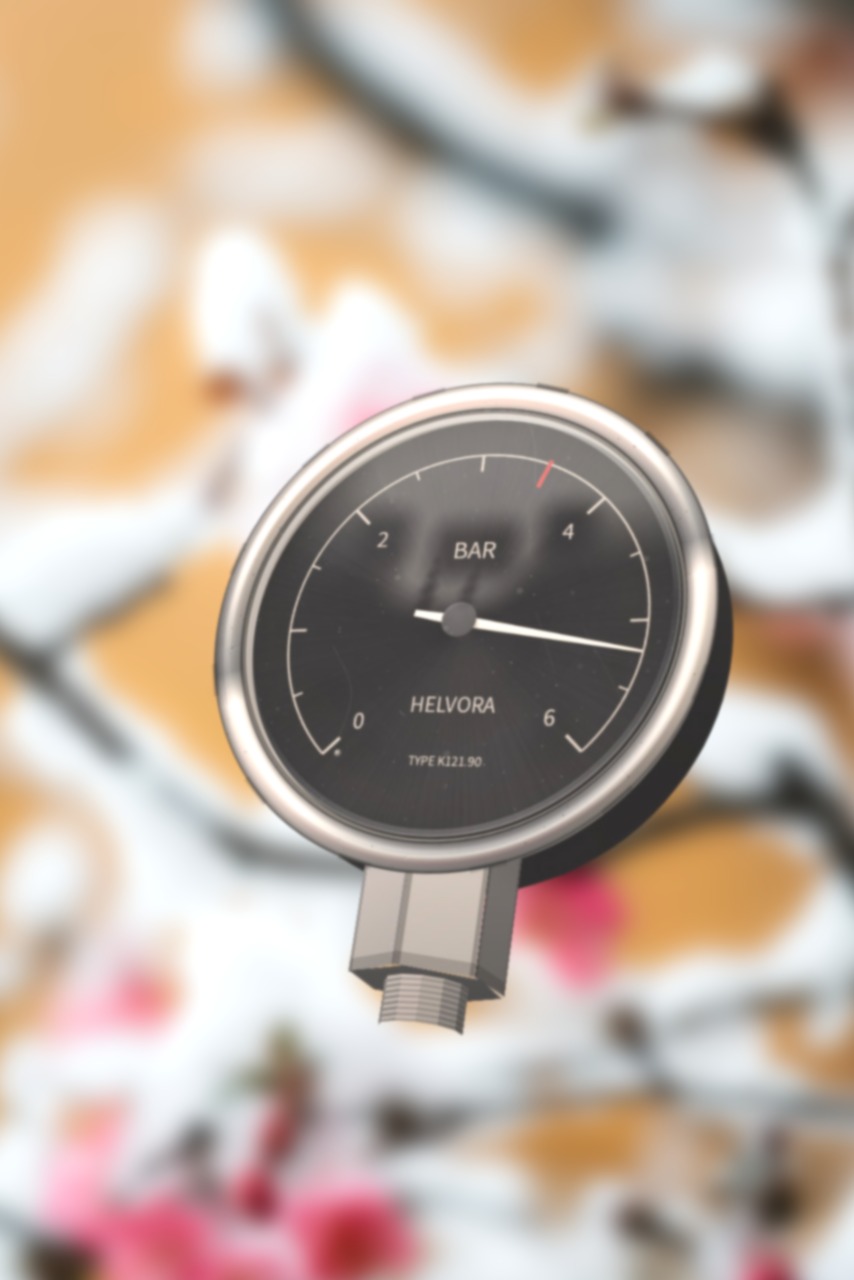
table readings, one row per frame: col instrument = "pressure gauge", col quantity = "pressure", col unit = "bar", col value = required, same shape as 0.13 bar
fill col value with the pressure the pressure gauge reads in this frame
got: 5.25 bar
